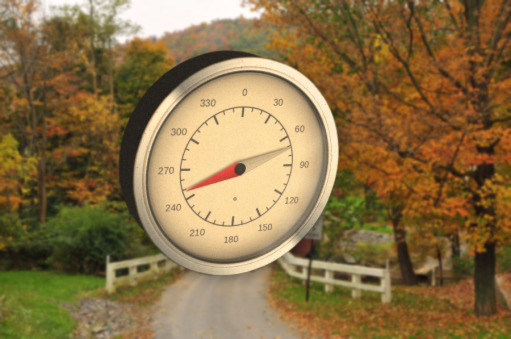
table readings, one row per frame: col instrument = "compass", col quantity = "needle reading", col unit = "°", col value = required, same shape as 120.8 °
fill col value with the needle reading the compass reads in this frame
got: 250 °
